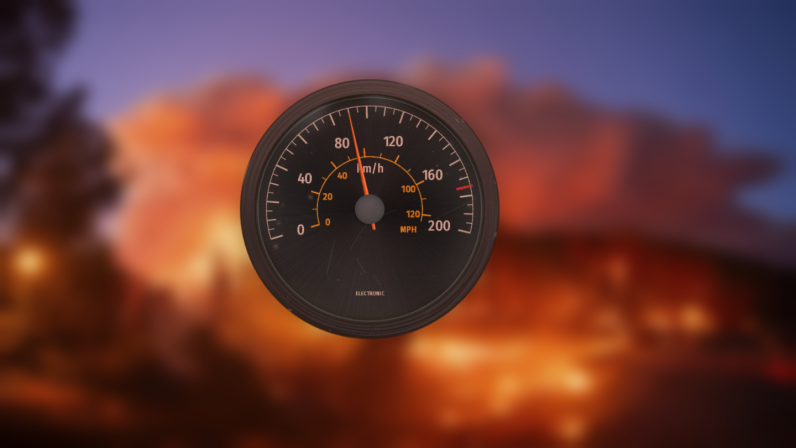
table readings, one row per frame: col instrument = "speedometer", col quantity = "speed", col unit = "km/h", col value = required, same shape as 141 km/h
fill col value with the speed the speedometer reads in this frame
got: 90 km/h
